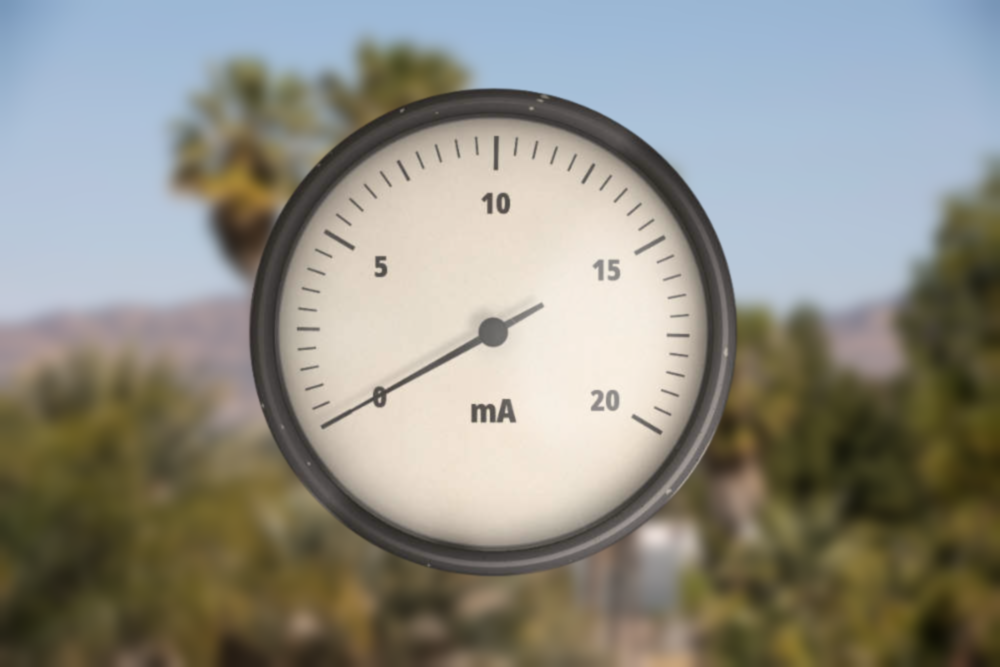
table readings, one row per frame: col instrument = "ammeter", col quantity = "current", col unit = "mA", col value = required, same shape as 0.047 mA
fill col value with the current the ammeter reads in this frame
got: 0 mA
